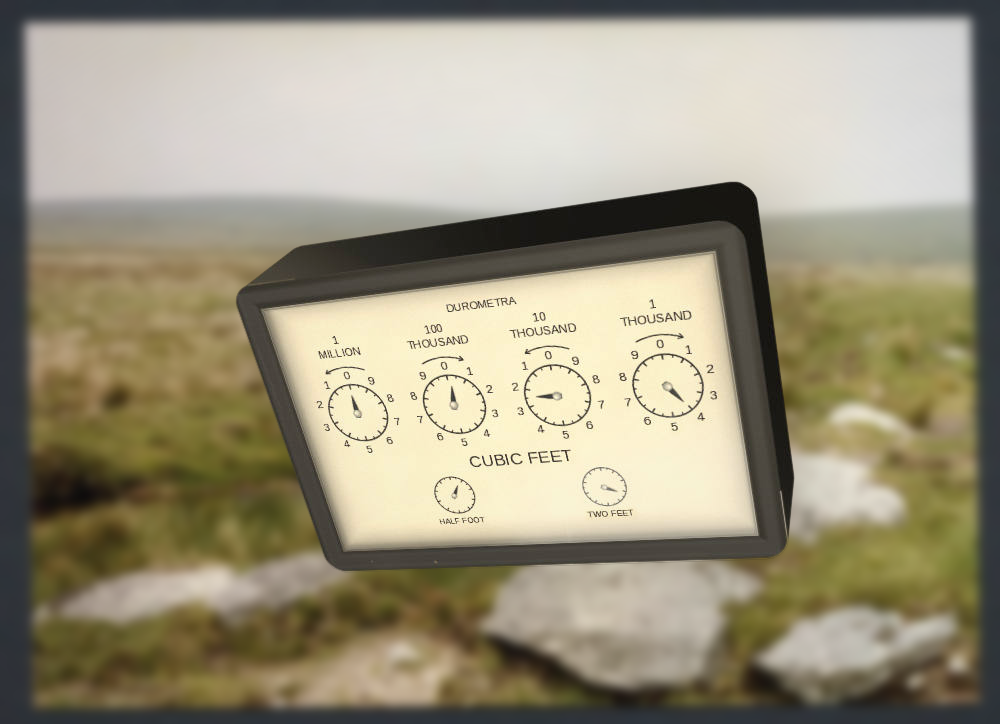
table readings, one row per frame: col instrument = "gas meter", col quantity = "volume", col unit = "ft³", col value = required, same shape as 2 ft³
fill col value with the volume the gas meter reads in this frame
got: 2400 ft³
